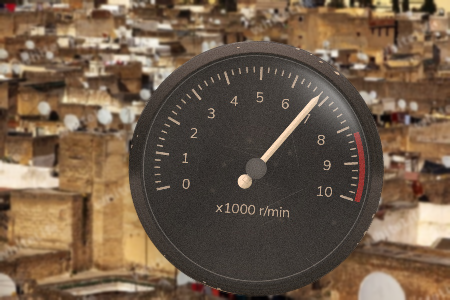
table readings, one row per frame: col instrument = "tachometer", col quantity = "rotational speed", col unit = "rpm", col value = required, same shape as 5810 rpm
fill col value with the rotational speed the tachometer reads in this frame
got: 6800 rpm
